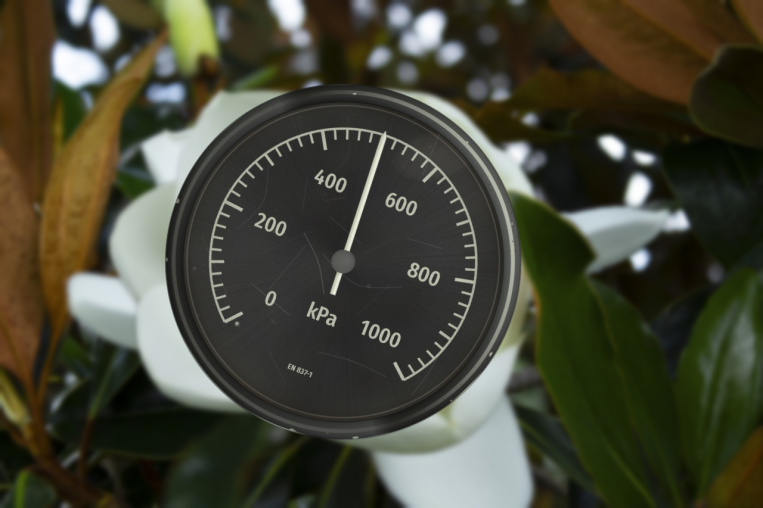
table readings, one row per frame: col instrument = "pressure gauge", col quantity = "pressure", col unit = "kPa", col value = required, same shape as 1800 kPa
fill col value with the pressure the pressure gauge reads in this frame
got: 500 kPa
